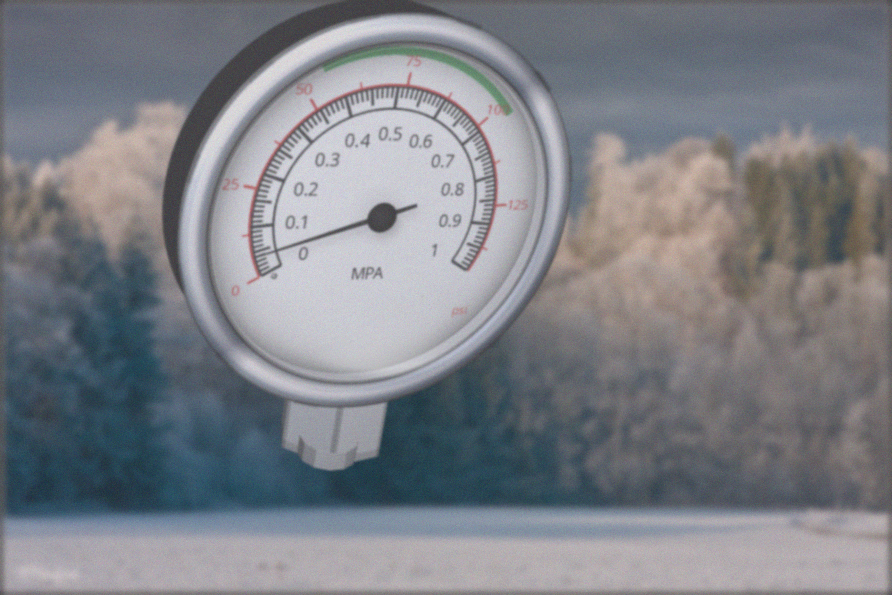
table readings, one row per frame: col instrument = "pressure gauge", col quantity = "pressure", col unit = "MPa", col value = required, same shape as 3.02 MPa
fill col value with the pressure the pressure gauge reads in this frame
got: 0.05 MPa
